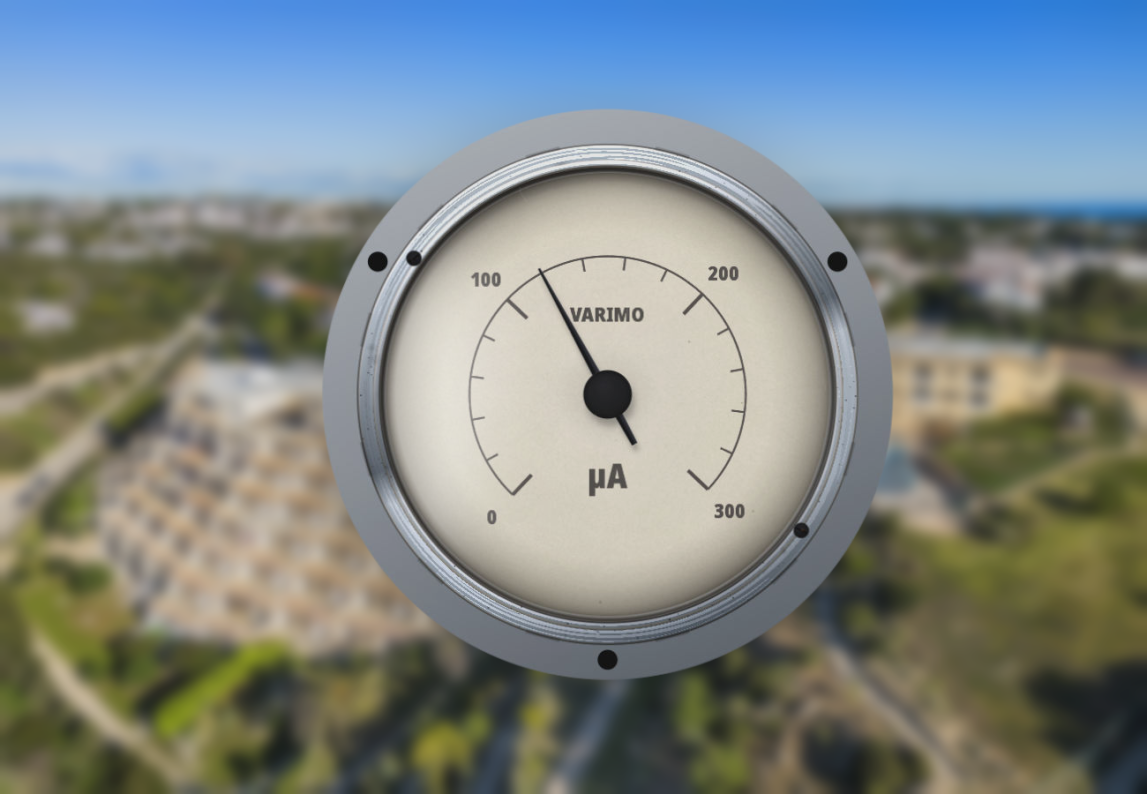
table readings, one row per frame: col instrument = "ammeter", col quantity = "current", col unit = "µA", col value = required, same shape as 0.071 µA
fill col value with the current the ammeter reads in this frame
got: 120 µA
